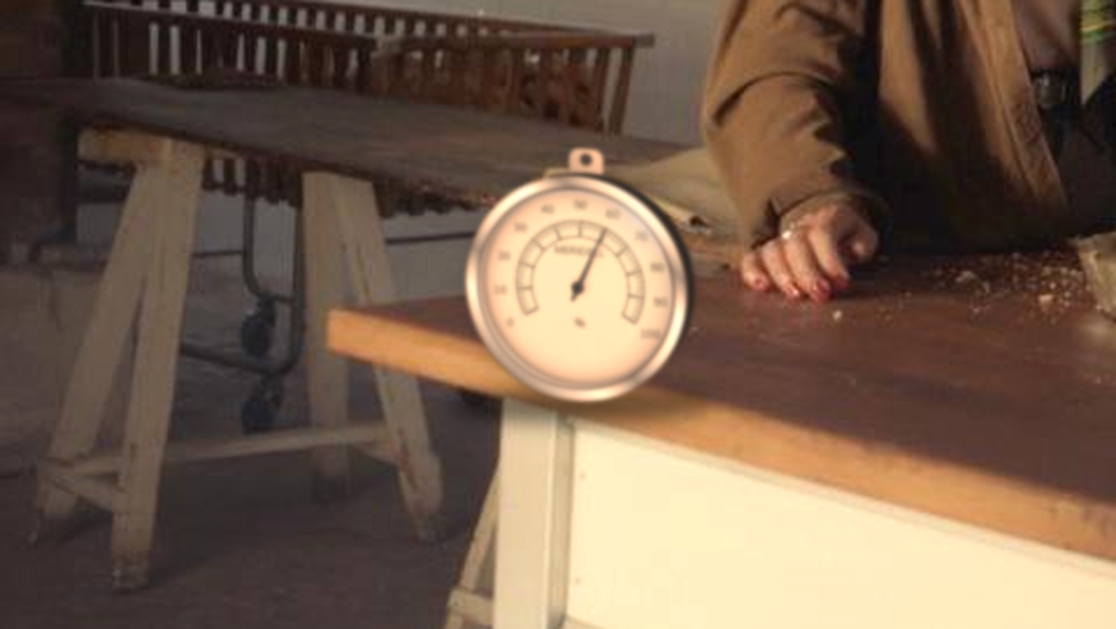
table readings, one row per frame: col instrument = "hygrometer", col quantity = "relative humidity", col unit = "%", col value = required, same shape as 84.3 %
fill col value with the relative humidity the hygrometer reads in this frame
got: 60 %
